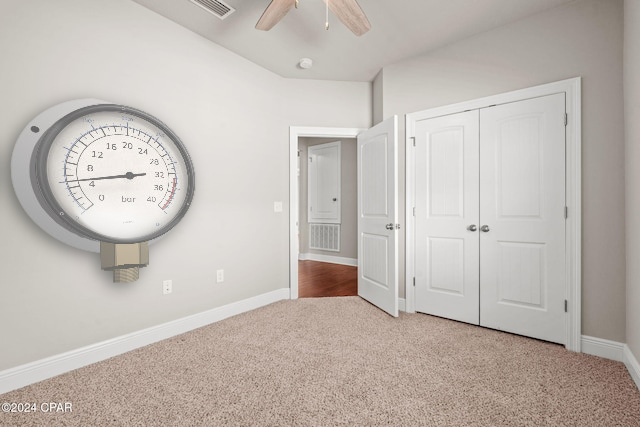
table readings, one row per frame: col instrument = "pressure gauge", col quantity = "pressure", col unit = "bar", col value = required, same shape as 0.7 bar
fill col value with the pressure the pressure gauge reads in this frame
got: 5 bar
